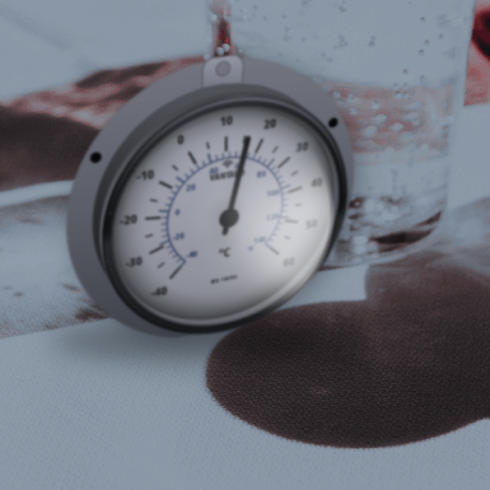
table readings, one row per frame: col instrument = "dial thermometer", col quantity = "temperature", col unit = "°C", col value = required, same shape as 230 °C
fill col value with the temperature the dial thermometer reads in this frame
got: 15 °C
